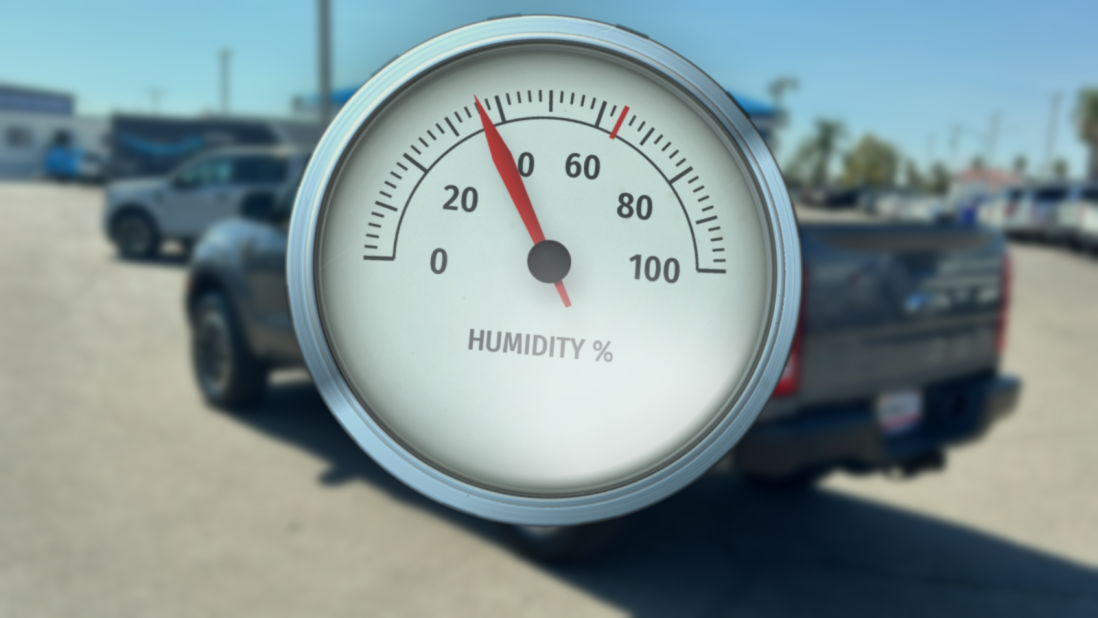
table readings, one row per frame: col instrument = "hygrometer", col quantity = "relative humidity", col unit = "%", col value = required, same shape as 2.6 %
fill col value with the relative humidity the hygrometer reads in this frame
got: 36 %
